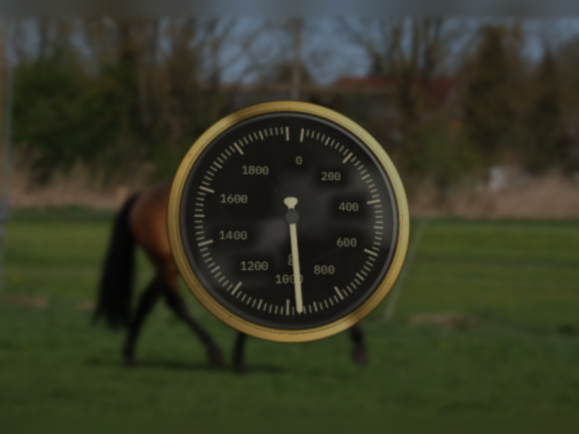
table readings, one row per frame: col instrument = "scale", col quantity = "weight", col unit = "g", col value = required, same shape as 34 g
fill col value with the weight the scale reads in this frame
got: 960 g
